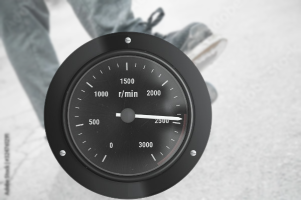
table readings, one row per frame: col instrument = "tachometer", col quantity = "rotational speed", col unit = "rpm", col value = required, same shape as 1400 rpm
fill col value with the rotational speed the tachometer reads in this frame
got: 2450 rpm
